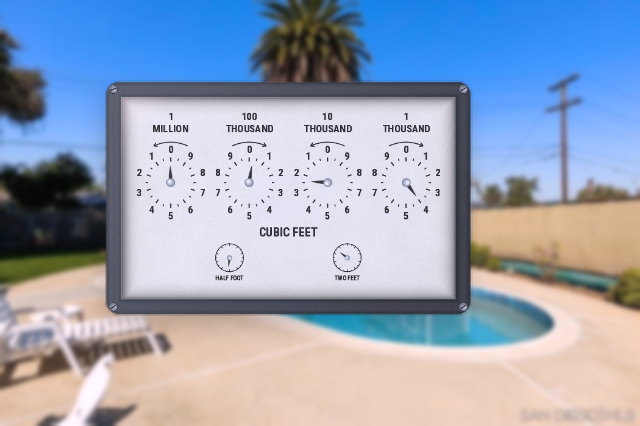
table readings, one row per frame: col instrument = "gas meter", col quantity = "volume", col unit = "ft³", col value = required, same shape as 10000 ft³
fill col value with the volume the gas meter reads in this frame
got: 2400 ft³
